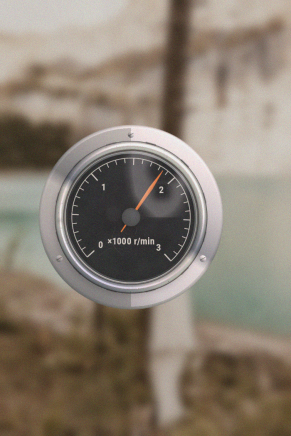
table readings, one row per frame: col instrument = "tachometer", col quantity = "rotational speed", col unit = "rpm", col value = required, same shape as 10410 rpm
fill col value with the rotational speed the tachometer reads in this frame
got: 1850 rpm
